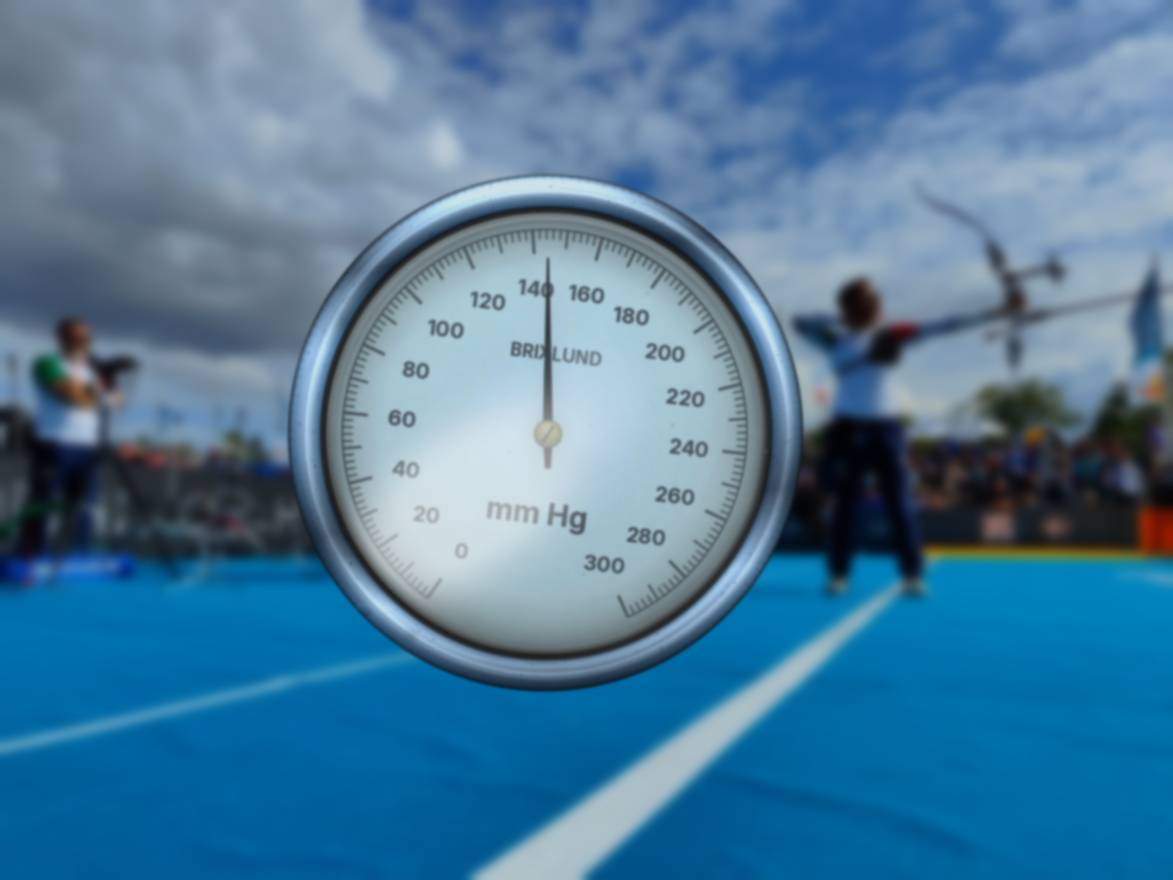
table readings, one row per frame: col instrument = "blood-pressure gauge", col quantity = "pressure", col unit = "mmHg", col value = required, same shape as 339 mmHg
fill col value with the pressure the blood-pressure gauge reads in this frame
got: 144 mmHg
